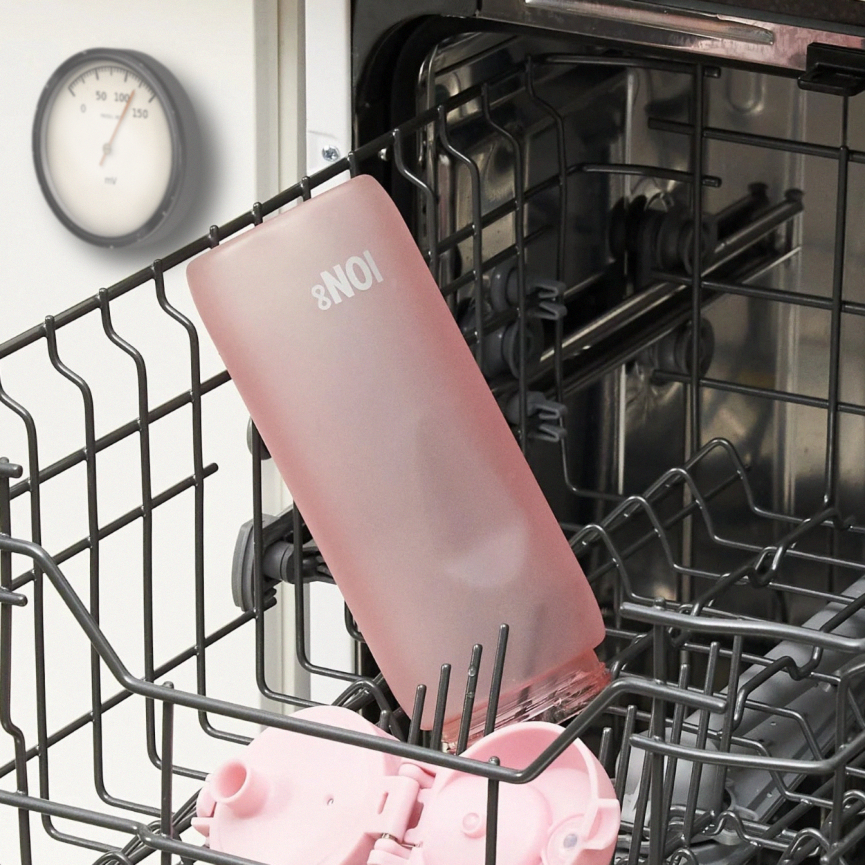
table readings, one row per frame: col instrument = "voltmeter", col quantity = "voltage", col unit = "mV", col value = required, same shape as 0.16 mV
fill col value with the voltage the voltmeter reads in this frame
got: 125 mV
